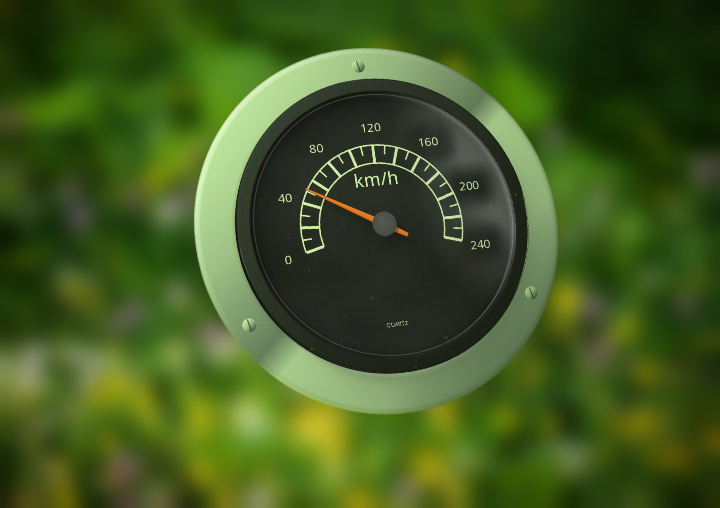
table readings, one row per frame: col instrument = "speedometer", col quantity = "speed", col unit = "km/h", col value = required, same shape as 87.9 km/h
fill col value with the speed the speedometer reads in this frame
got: 50 km/h
